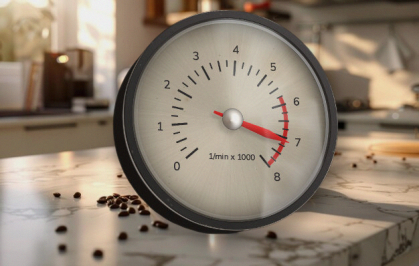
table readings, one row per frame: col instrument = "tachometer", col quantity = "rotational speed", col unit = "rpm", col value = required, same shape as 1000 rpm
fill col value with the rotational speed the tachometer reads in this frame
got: 7125 rpm
